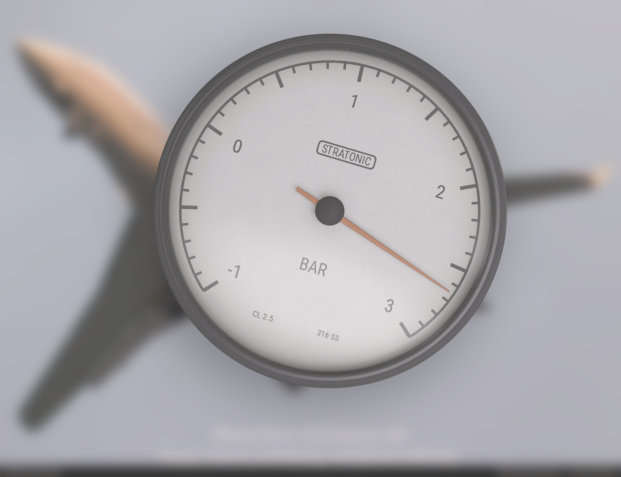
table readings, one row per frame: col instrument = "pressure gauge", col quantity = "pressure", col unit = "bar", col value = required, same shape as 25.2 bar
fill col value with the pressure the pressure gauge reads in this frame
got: 2.65 bar
